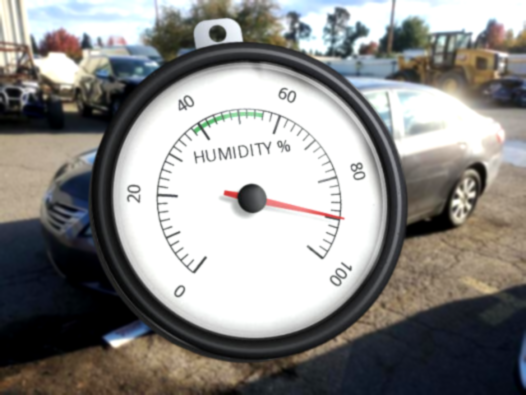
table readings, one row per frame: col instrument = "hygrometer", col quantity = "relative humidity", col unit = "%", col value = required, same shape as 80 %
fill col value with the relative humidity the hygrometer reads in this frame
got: 90 %
